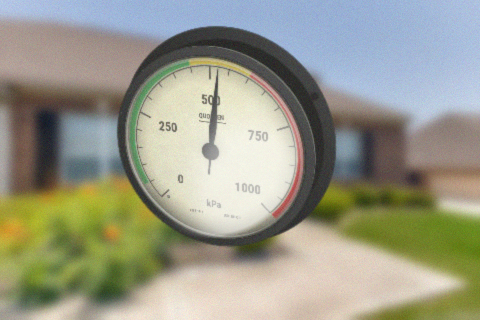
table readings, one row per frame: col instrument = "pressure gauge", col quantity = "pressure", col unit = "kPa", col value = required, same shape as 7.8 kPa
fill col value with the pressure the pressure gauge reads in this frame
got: 525 kPa
